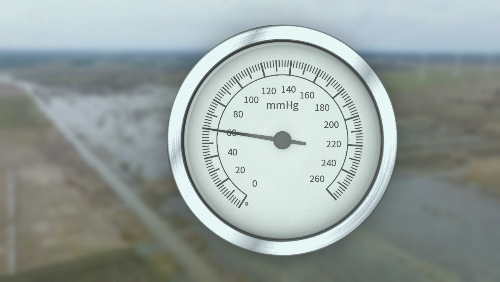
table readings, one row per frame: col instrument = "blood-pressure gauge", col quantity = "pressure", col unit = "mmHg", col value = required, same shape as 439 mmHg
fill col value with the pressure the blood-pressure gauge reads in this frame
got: 60 mmHg
